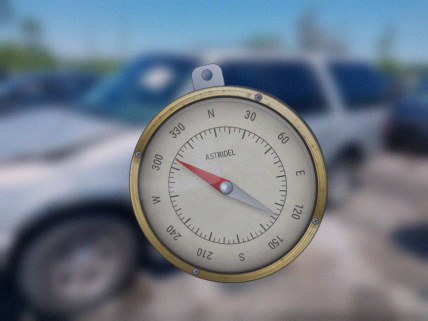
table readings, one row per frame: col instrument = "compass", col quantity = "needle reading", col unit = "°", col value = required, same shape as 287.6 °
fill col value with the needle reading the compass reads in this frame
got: 310 °
